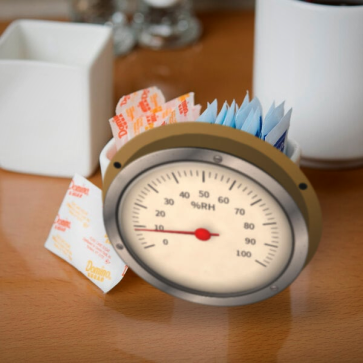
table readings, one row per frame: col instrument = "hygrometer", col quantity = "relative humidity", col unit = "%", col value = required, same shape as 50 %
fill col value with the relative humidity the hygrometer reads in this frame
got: 10 %
